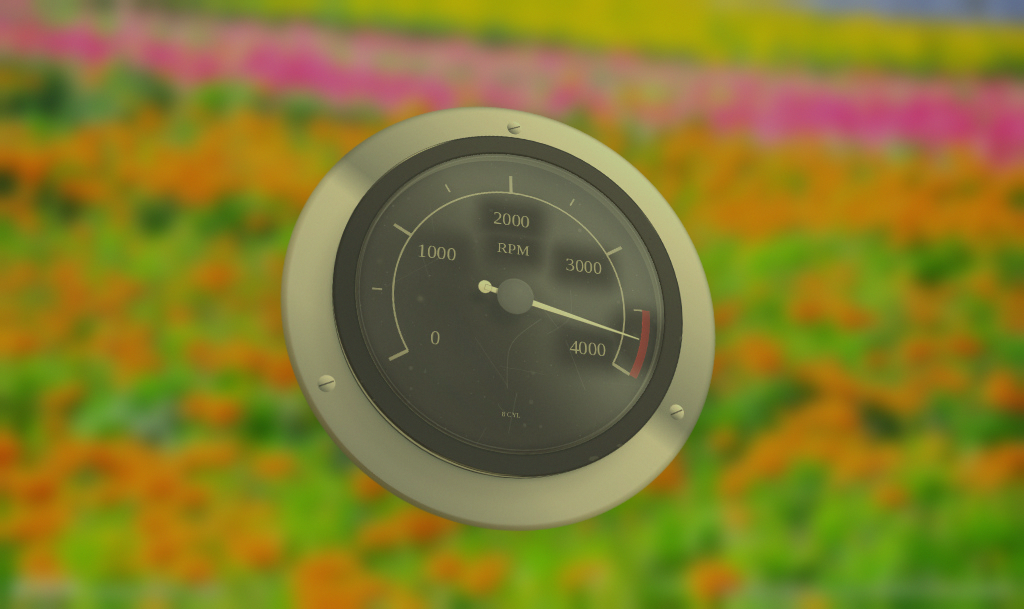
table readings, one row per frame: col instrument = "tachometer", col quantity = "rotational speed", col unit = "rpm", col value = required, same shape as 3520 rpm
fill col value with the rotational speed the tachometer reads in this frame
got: 3750 rpm
